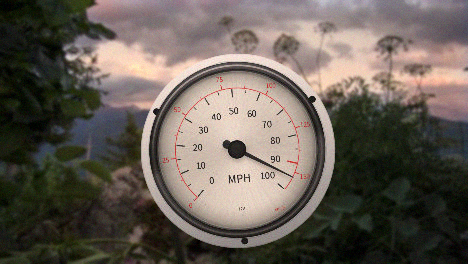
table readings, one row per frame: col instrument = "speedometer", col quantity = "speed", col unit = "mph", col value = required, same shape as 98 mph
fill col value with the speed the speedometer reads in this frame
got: 95 mph
